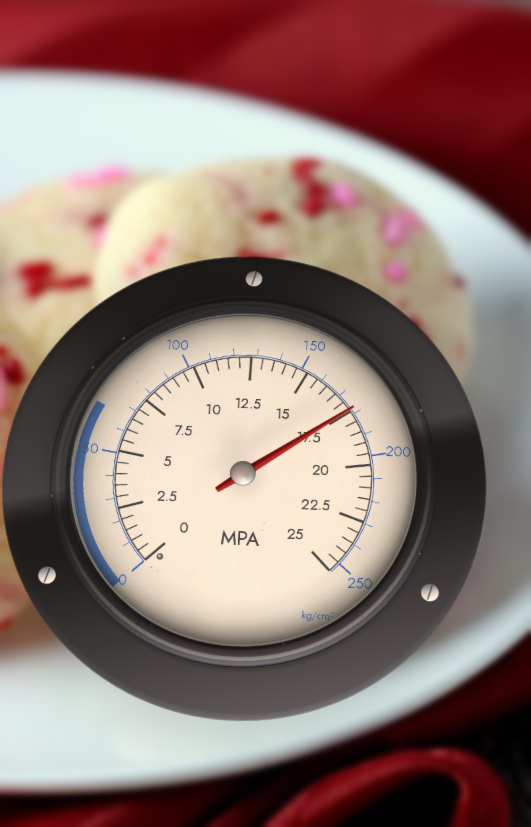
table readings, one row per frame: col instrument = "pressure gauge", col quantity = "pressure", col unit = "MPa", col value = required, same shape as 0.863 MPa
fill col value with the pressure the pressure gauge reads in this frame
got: 17.5 MPa
